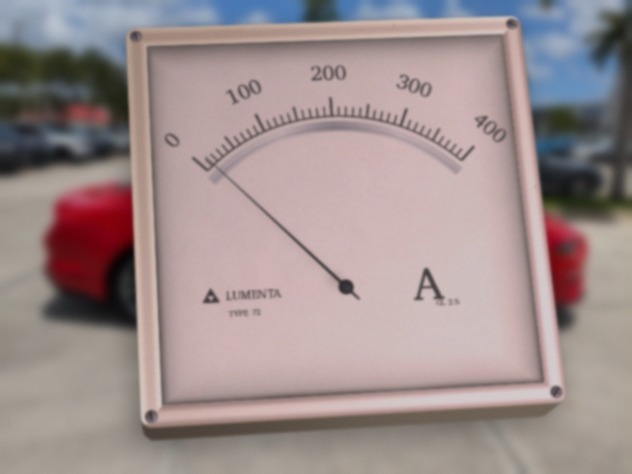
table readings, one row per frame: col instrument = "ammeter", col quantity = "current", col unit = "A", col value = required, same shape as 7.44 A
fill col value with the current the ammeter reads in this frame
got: 10 A
